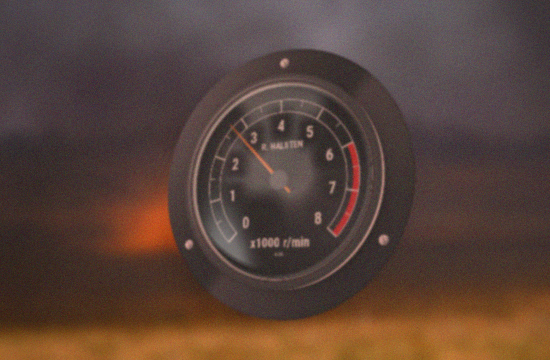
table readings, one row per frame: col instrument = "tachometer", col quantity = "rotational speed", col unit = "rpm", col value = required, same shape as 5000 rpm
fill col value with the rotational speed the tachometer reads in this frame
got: 2750 rpm
